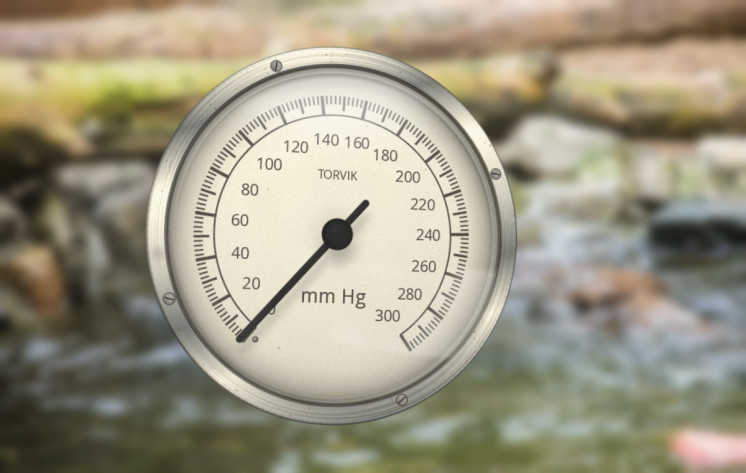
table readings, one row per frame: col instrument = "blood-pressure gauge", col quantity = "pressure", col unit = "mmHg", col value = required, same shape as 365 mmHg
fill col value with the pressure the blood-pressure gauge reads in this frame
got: 2 mmHg
